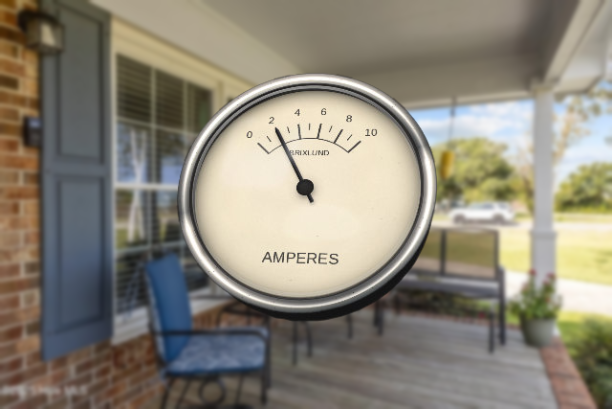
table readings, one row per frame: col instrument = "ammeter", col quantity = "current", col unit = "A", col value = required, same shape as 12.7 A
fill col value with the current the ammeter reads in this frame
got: 2 A
